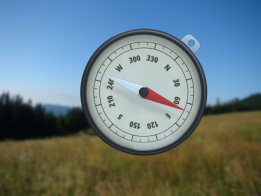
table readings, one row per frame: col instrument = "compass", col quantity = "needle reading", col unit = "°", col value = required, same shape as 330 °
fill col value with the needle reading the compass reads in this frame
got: 70 °
